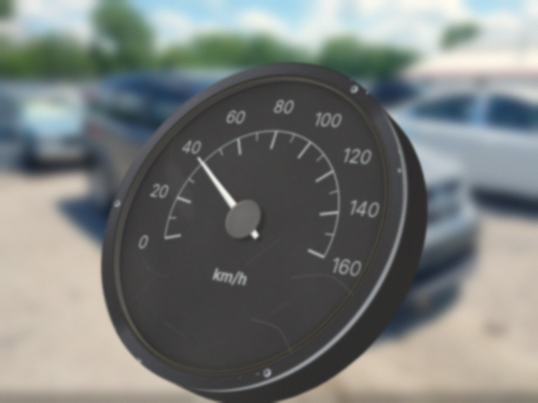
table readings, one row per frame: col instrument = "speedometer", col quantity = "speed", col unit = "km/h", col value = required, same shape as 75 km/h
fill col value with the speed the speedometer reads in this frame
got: 40 km/h
